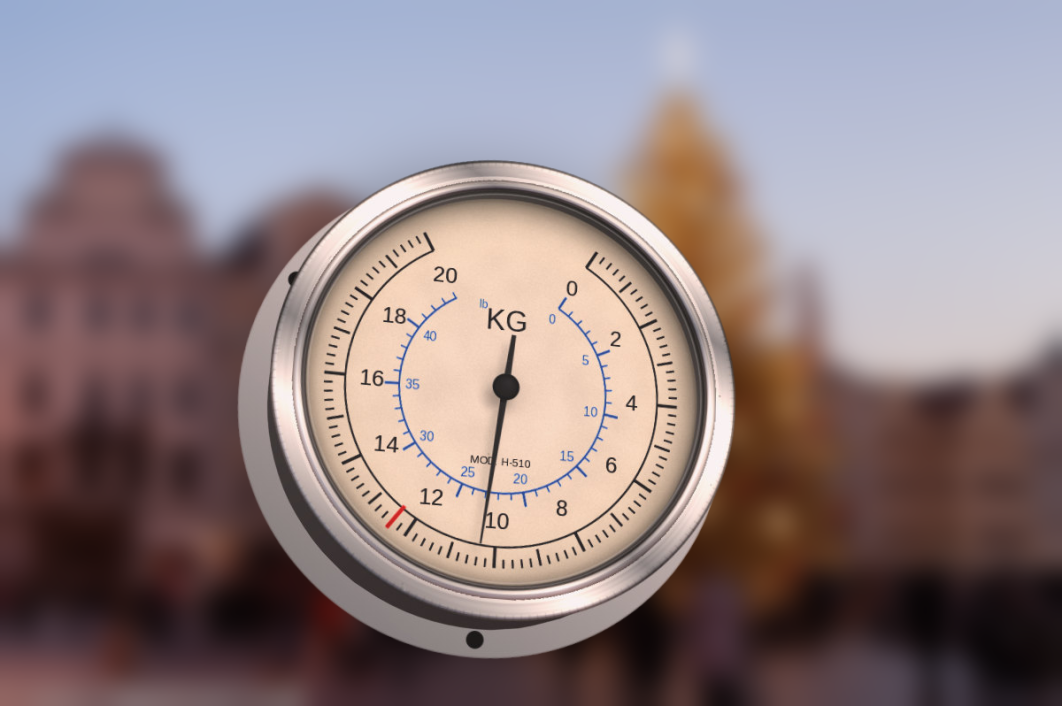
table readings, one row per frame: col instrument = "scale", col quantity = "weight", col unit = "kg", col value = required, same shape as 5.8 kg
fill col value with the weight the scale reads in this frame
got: 10.4 kg
